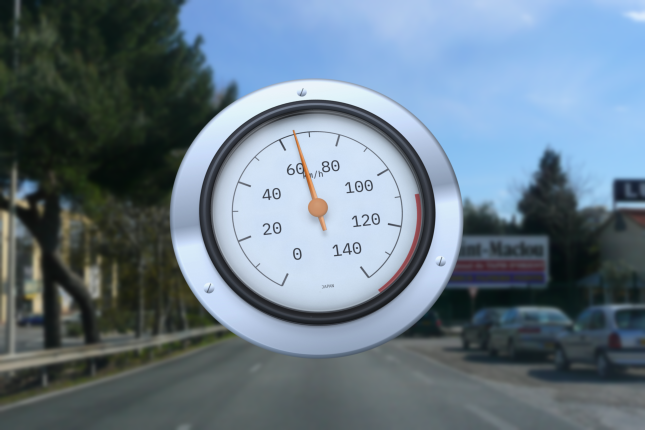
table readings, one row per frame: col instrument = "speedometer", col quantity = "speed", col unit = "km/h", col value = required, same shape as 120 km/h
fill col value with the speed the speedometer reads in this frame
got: 65 km/h
